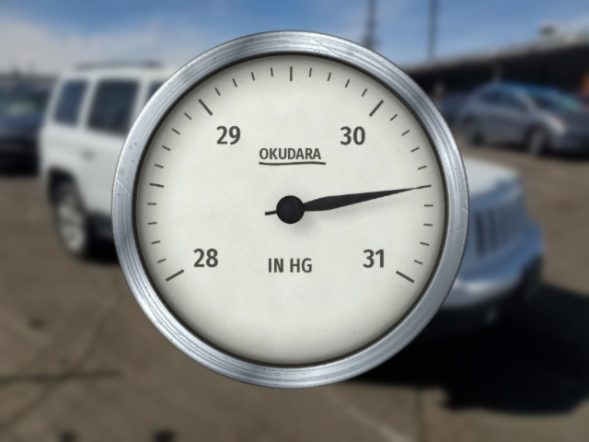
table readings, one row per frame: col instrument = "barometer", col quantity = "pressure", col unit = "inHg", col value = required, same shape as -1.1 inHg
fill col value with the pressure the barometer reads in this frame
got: 30.5 inHg
